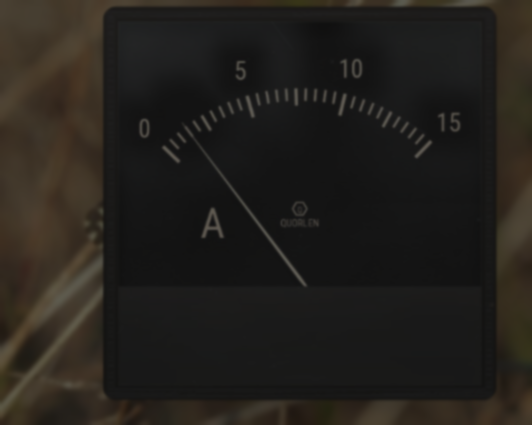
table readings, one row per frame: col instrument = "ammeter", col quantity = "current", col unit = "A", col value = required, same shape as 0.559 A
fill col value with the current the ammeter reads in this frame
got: 1.5 A
